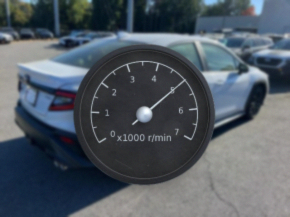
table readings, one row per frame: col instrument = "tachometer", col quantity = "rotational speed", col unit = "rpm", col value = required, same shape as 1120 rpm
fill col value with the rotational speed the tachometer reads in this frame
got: 5000 rpm
